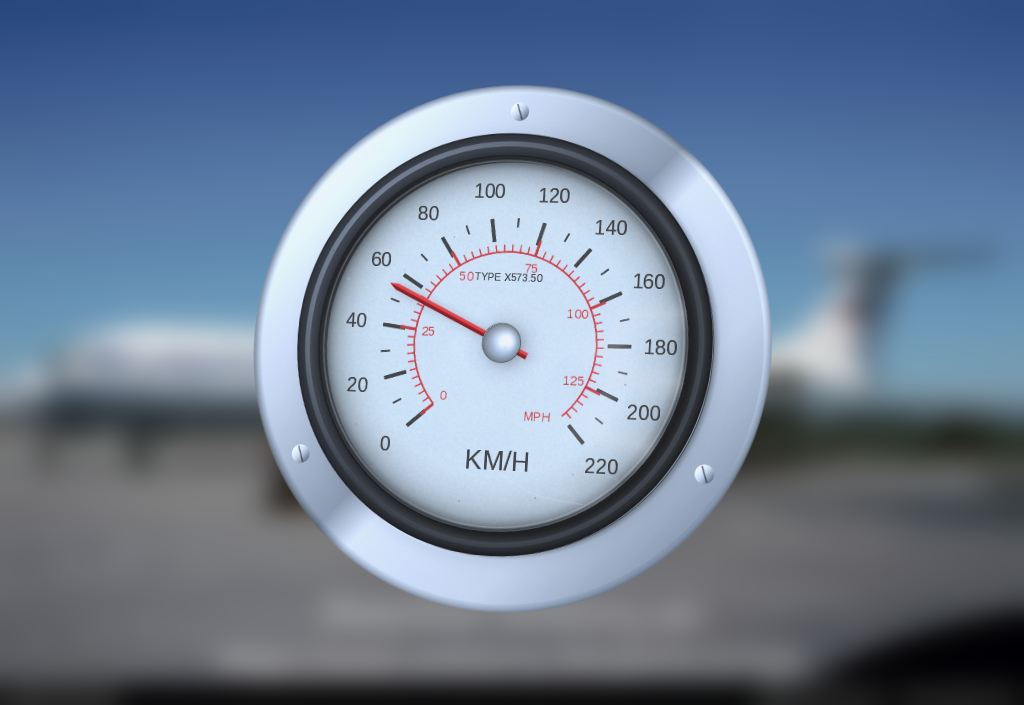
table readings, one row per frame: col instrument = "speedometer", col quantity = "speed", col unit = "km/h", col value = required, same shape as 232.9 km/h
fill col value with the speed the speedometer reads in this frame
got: 55 km/h
